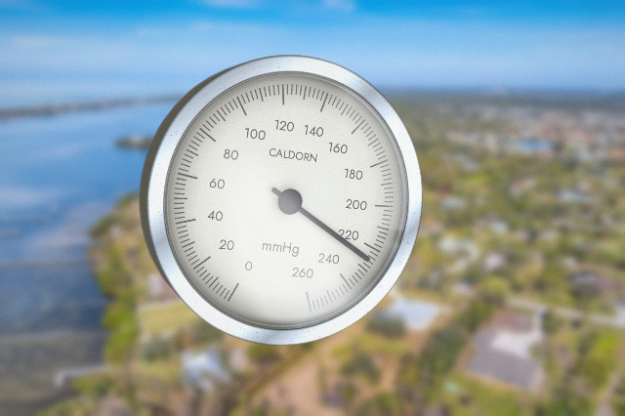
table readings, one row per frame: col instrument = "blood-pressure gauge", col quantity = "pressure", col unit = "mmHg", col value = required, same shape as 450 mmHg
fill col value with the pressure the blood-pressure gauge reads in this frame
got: 226 mmHg
